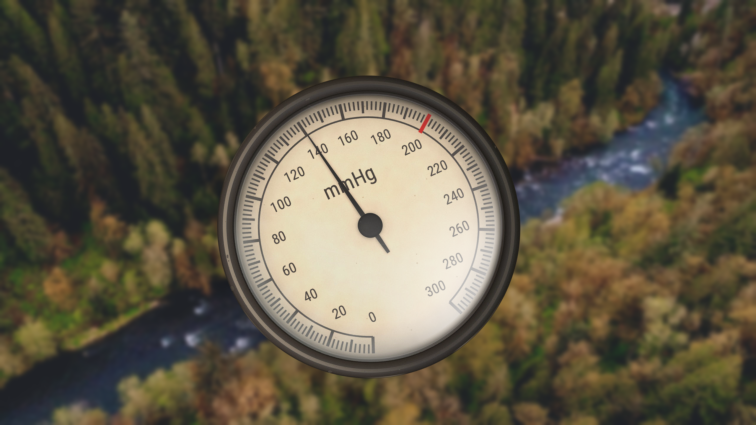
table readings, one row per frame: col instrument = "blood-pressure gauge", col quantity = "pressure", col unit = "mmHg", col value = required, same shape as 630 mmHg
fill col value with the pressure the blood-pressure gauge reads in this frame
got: 140 mmHg
